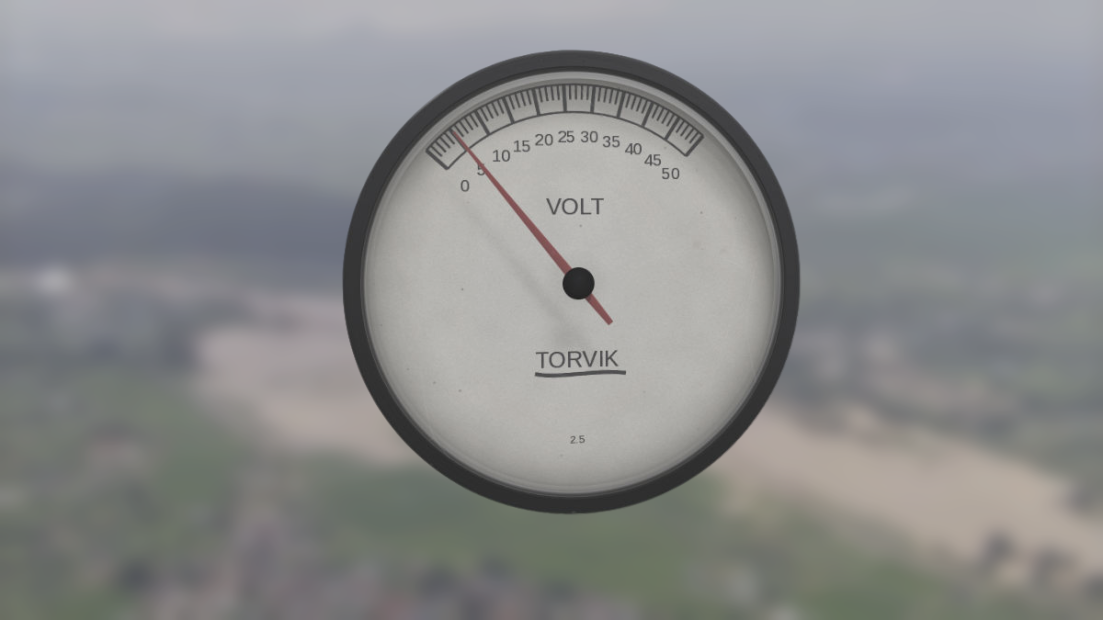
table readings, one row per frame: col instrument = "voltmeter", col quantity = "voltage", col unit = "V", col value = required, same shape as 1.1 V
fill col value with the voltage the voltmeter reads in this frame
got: 5 V
